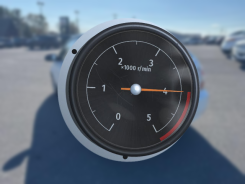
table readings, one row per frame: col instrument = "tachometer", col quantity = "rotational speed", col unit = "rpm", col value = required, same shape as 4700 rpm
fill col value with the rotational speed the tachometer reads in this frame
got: 4000 rpm
